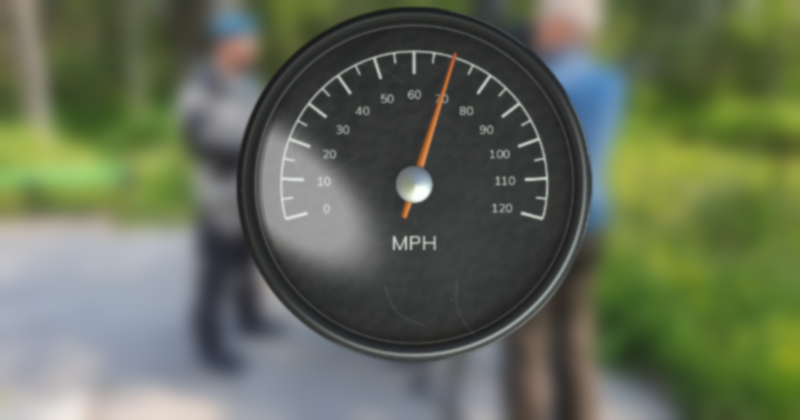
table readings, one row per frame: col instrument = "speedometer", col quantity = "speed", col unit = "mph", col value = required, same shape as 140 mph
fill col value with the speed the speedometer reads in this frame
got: 70 mph
